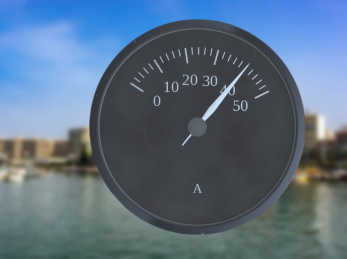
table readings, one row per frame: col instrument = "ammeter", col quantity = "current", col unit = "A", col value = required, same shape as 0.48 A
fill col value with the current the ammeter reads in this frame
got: 40 A
